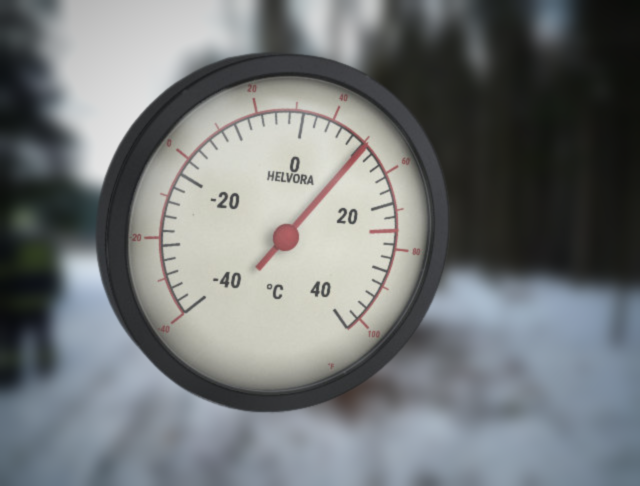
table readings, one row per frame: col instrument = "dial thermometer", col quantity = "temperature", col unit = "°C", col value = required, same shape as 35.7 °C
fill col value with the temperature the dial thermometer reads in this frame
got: 10 °C
